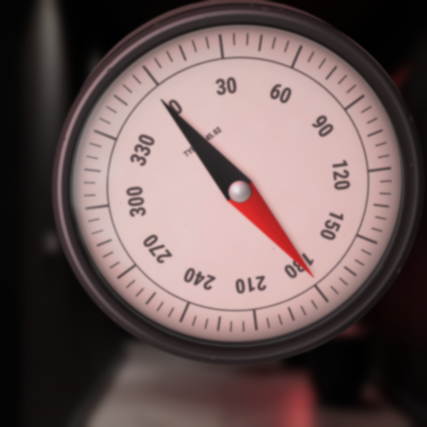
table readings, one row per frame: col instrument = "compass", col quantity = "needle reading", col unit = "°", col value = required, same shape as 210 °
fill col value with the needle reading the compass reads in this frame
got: 177.5 °
